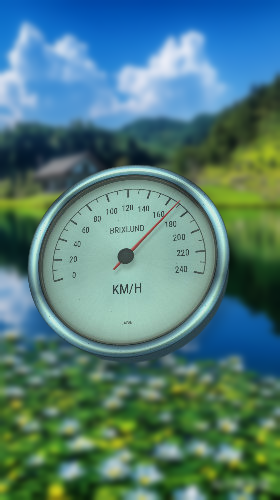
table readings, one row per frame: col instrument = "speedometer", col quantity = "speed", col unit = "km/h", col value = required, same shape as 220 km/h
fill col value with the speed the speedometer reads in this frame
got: 170 km/h
